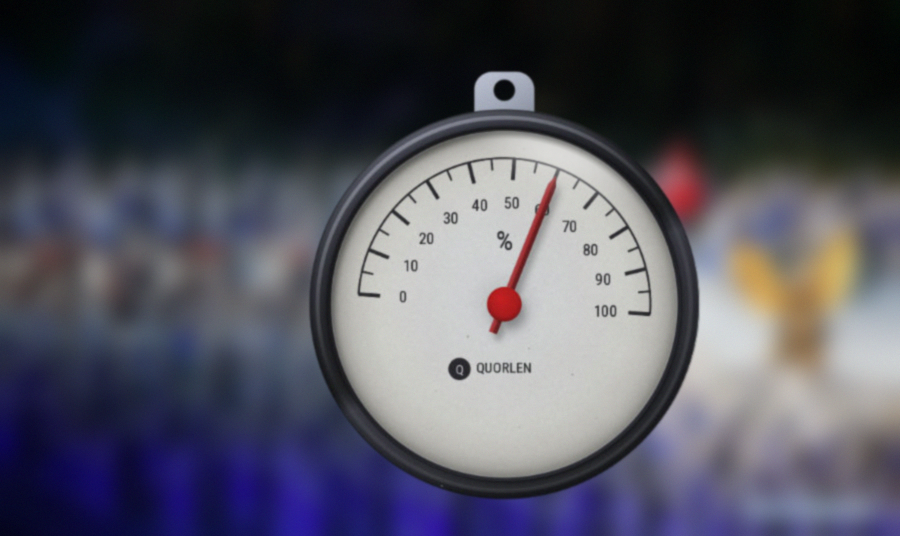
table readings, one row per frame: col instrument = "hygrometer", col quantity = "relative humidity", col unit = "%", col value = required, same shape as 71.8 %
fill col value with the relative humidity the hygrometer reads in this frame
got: 60 %
